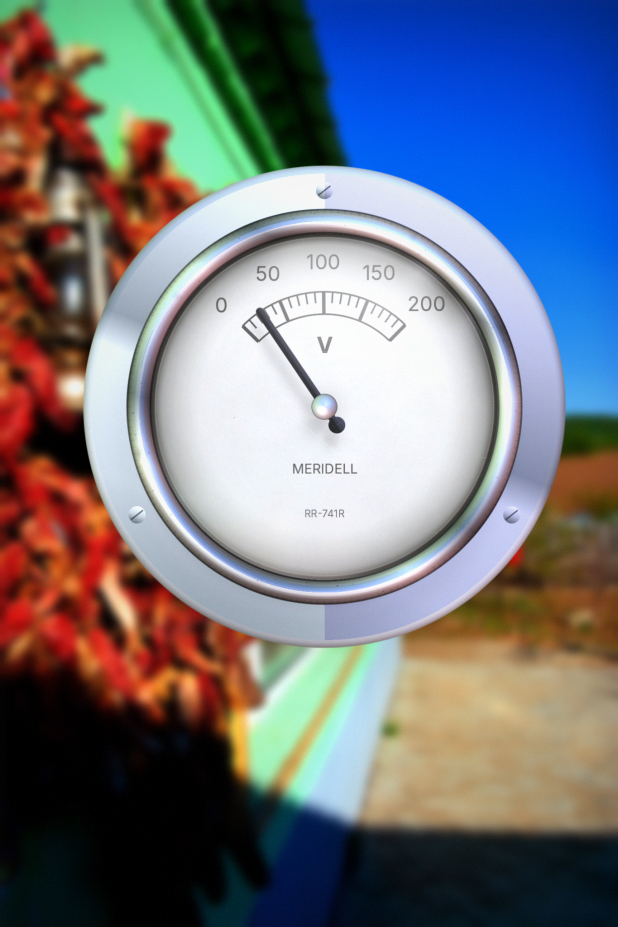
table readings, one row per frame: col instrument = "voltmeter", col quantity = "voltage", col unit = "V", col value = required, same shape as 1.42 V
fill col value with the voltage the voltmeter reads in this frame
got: 25 V
